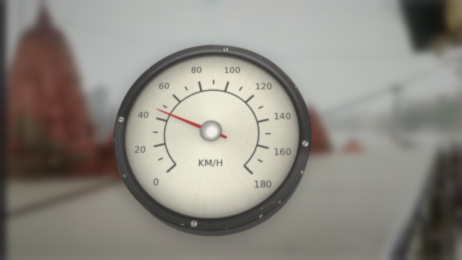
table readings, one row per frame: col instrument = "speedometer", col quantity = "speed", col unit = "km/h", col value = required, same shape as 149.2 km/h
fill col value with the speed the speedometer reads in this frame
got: 45 km/h
